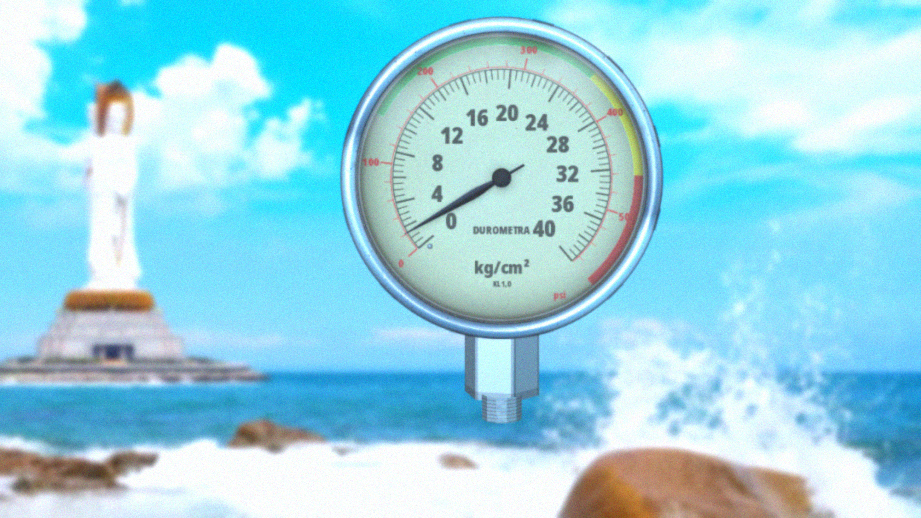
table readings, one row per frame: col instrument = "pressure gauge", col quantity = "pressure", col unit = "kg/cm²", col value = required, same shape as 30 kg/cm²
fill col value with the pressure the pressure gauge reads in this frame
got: 1.5 kg/cm²
